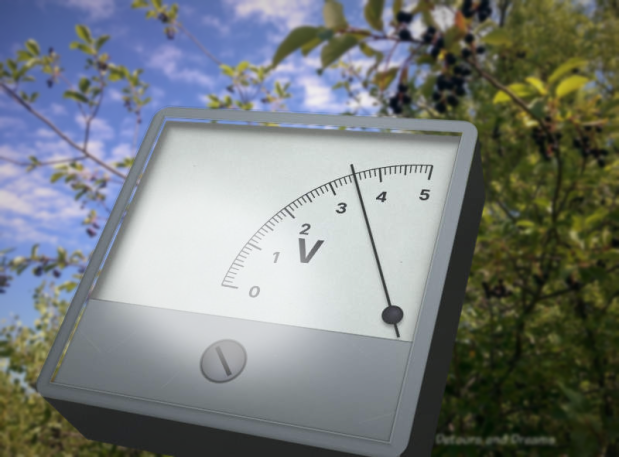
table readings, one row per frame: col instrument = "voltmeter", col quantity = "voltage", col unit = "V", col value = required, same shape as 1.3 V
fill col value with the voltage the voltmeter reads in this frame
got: 3.5 V
